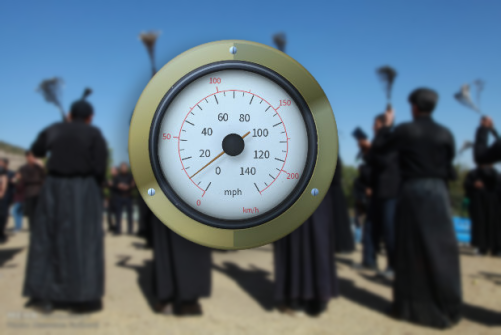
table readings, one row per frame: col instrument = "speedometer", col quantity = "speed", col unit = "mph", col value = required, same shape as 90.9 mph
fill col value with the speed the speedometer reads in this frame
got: 10 mph
